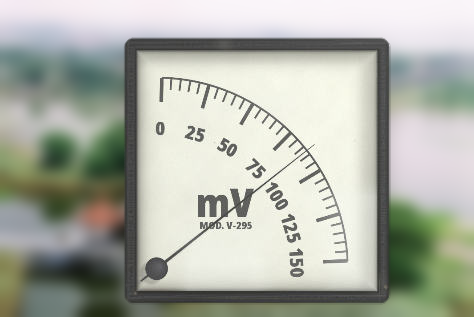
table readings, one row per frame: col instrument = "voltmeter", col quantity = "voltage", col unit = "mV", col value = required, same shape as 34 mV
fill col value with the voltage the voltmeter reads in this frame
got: 87.5 mV
